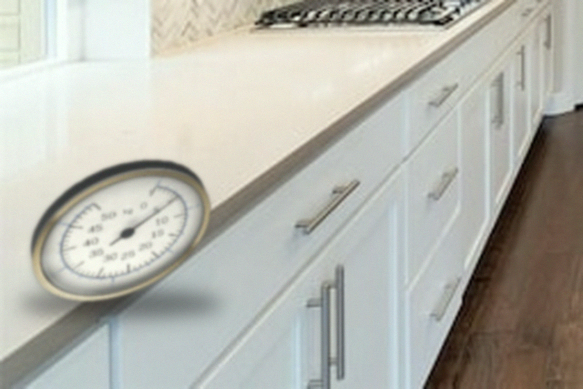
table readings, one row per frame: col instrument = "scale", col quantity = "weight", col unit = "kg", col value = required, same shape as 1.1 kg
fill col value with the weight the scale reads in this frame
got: 5 kg
